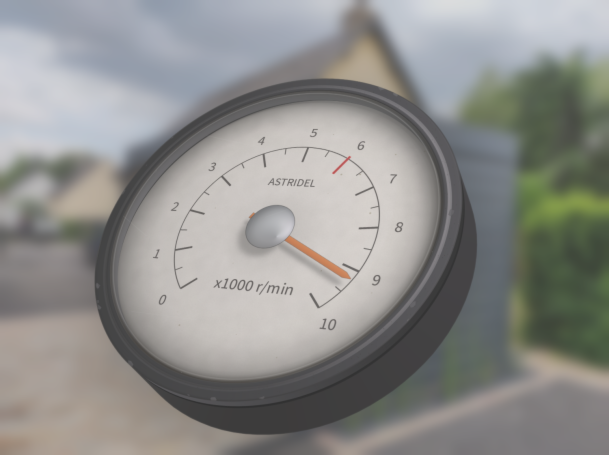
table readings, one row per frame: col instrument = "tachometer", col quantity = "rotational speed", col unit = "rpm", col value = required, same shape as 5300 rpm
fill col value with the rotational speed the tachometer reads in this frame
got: 9250 rpm
